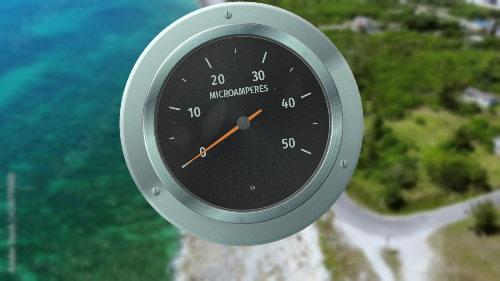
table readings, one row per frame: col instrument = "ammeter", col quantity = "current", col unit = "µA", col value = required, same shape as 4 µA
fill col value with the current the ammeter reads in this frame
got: 0 µA
